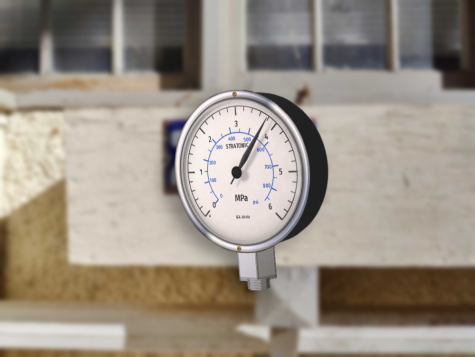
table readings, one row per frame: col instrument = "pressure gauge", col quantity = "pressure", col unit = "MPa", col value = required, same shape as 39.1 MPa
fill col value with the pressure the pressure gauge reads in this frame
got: 3.8 MPa
